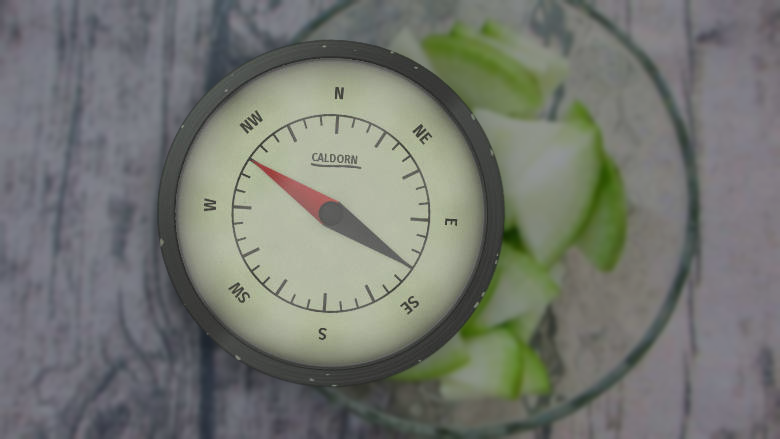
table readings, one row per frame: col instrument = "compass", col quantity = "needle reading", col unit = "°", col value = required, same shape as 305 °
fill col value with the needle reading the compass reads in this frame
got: 300 °
